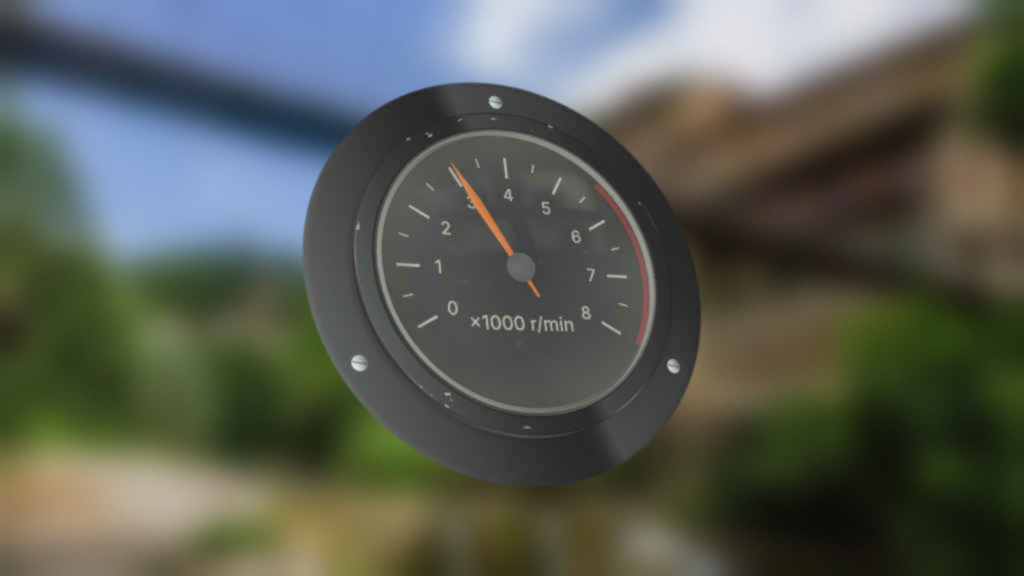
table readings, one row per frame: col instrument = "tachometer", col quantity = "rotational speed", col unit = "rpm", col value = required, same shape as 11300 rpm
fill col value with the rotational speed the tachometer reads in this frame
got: 3000 rpm
